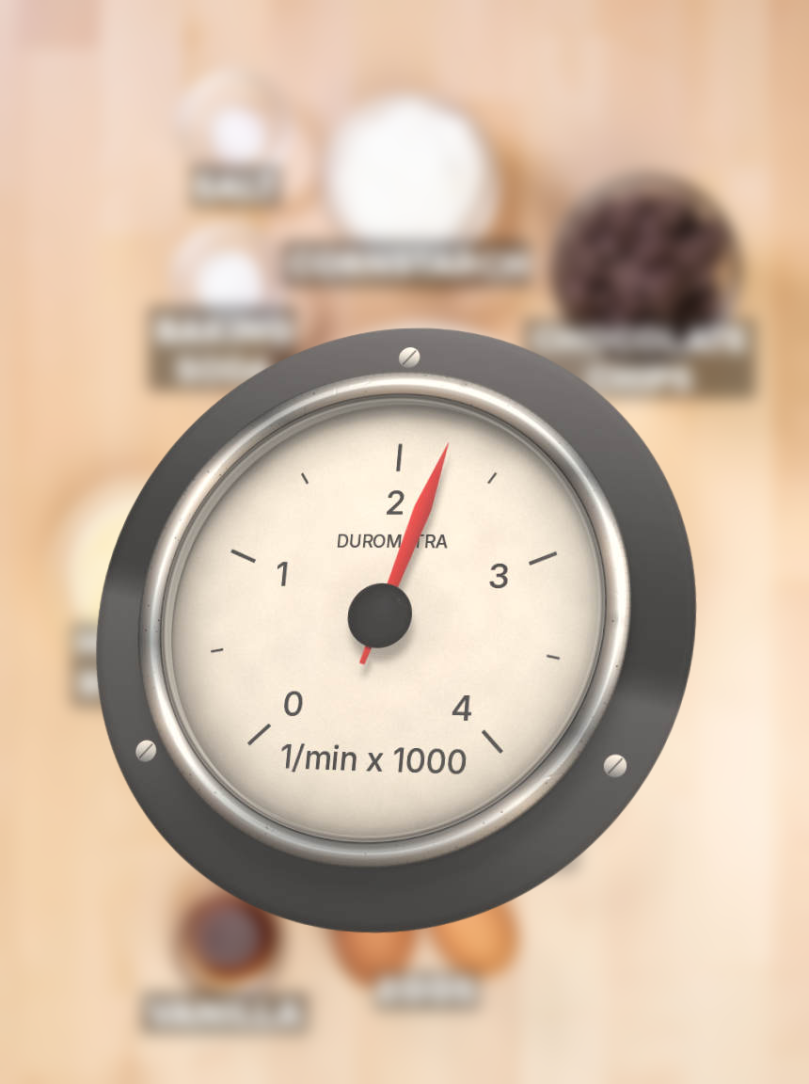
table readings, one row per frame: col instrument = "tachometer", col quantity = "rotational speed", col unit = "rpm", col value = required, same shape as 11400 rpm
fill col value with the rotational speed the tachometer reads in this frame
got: 2250 rpm
